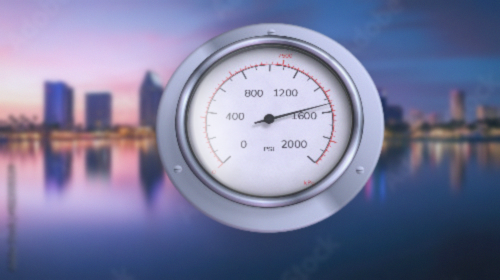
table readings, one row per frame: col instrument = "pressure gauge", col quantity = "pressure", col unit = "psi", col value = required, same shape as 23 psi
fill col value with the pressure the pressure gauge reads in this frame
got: 1550 psi
